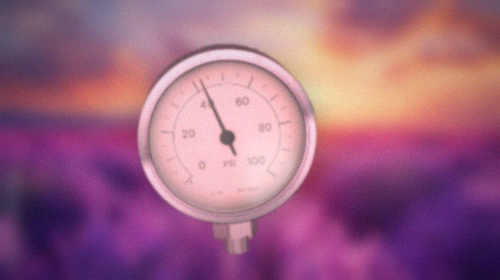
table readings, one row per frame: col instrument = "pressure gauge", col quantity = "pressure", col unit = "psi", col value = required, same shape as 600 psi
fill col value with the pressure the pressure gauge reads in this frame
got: 42.5 psi
